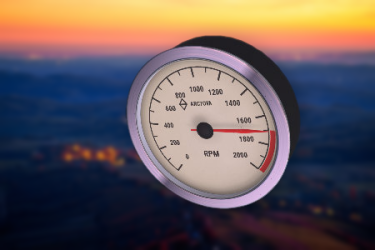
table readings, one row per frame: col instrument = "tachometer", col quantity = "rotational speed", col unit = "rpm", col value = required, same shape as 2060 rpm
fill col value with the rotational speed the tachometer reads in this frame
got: 1700 rpm
